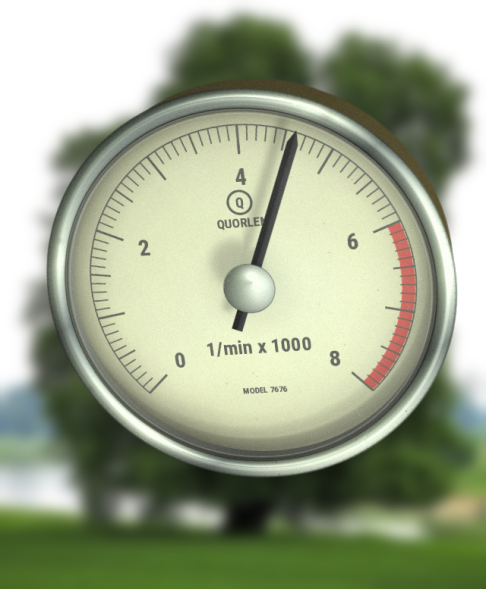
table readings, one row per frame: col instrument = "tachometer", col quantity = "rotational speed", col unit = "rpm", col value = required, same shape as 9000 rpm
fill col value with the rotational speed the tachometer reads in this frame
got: 4600 rpm
